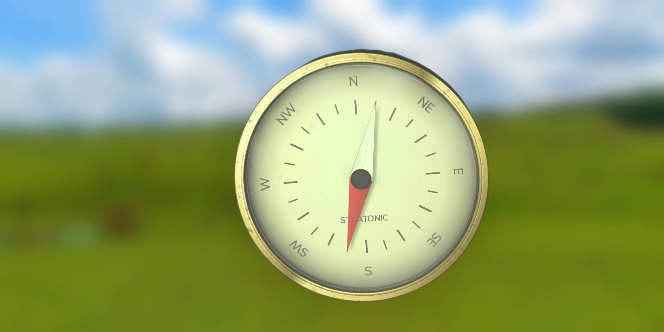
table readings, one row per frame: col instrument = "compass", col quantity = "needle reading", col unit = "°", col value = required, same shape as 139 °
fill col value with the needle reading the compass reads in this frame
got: 195 °
